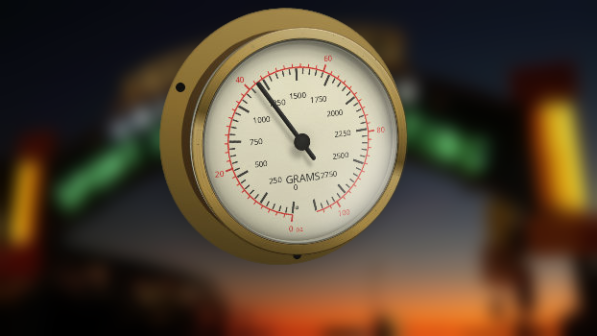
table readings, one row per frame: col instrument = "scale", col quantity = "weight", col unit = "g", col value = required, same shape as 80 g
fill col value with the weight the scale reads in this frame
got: 1200 g
